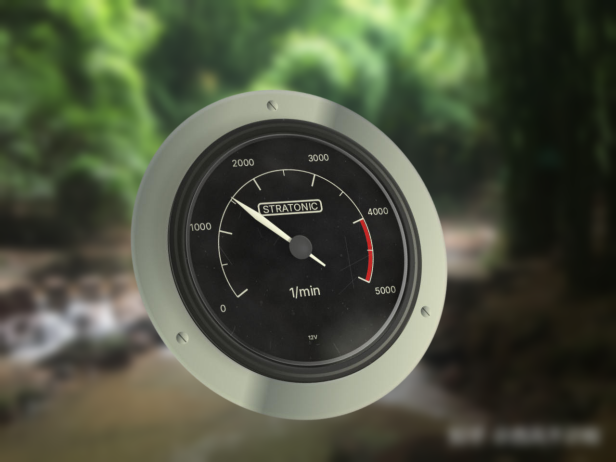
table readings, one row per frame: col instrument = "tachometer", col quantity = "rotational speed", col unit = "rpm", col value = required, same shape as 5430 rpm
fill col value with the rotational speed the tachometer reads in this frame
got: 1500 rpm
